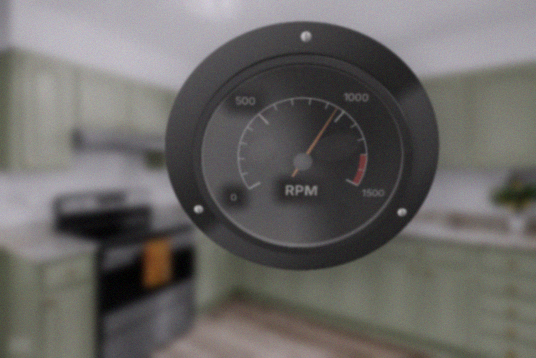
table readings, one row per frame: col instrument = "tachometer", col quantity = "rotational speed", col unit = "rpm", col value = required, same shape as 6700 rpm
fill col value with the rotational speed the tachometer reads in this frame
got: 950 rpm
